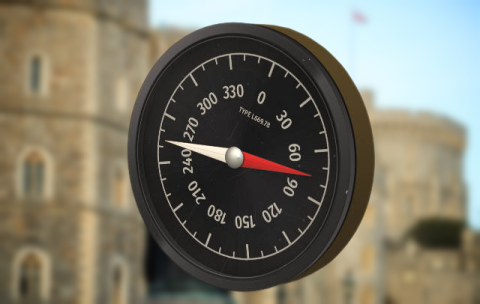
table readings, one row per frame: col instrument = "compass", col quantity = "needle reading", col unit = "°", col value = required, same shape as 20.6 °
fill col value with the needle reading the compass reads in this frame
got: 75 °
